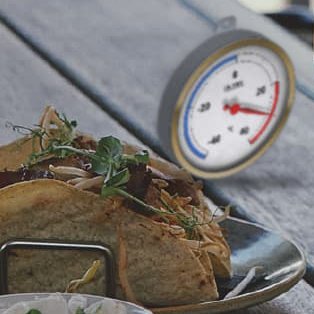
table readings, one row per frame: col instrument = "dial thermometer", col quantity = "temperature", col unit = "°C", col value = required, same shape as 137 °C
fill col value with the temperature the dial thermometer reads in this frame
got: 30 °C
